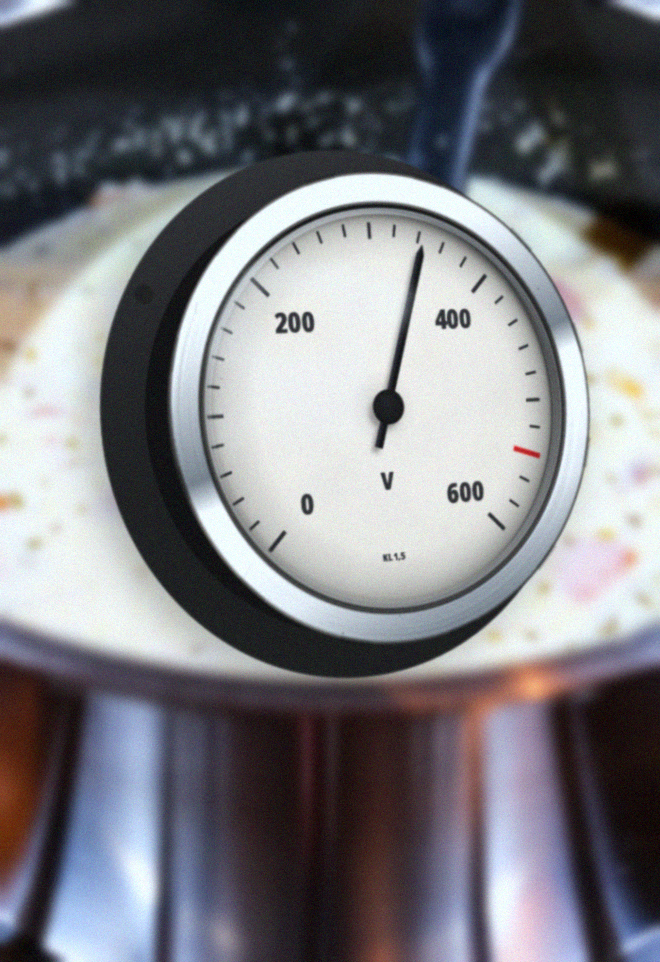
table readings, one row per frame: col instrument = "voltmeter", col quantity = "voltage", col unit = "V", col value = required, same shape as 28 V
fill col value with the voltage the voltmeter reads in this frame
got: 340 V
